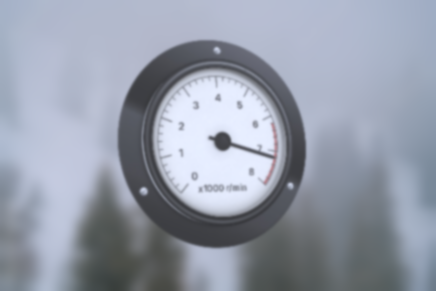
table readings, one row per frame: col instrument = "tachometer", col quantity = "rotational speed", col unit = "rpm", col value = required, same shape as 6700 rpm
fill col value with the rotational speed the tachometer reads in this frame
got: 7200 rpm
